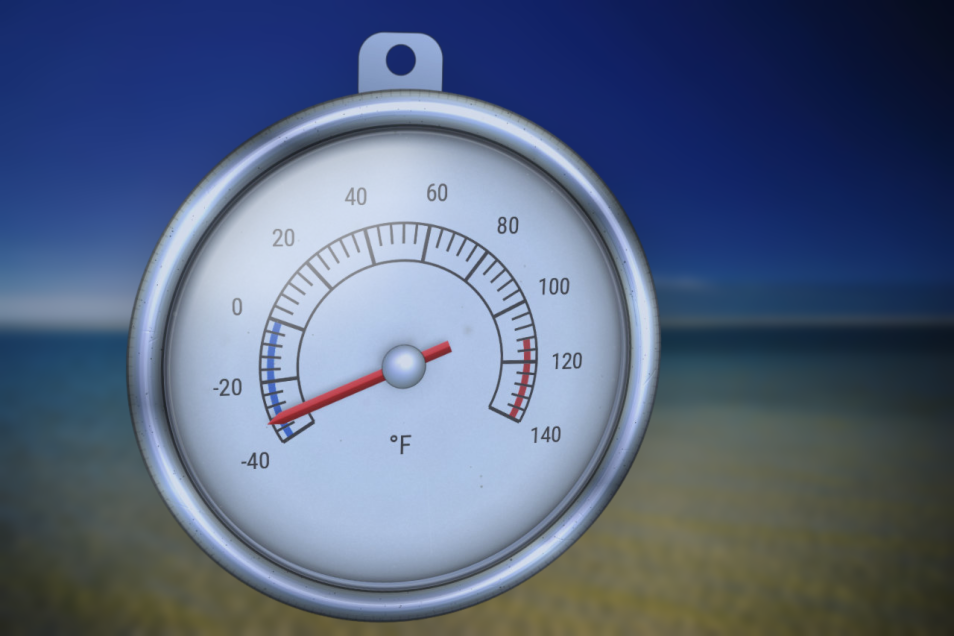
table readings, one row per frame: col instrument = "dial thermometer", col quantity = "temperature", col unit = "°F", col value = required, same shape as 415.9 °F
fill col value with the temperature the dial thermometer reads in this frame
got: -32 °F
